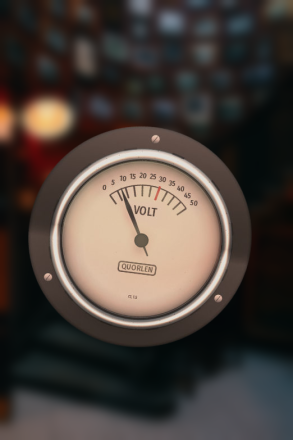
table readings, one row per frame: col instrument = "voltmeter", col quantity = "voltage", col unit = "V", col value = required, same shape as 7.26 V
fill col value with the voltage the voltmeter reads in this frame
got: 7.5 V
